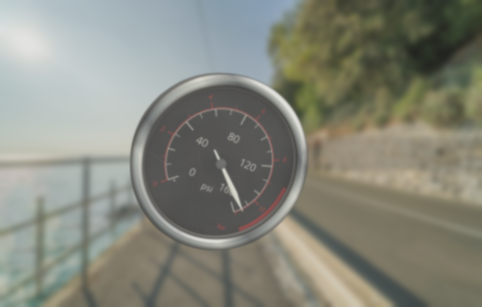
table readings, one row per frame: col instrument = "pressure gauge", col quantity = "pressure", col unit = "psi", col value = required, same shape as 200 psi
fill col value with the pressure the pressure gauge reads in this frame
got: 155 psi
